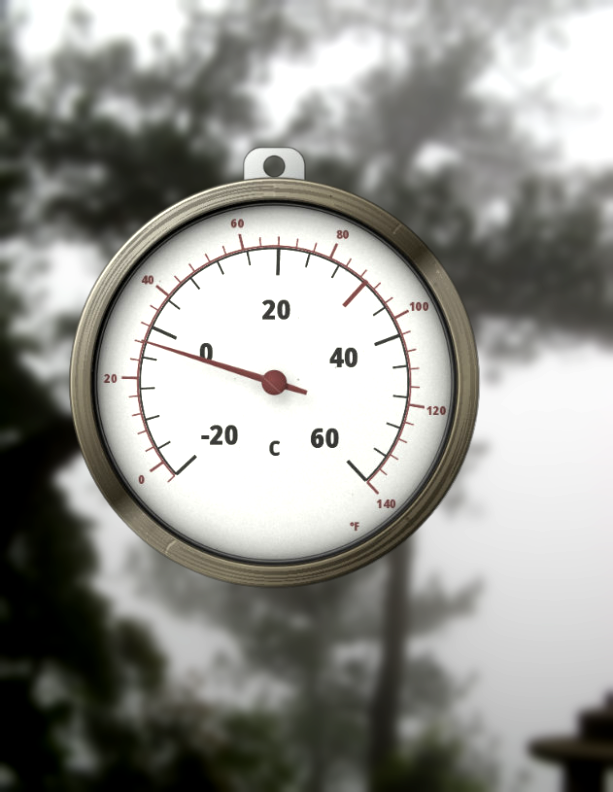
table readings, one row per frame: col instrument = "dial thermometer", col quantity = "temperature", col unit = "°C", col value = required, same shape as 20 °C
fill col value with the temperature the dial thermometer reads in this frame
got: -2 °C
